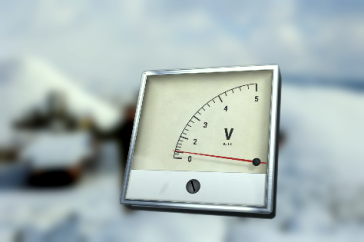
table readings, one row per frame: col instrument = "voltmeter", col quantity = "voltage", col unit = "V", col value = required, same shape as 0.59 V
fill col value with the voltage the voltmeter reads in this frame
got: 1 V
